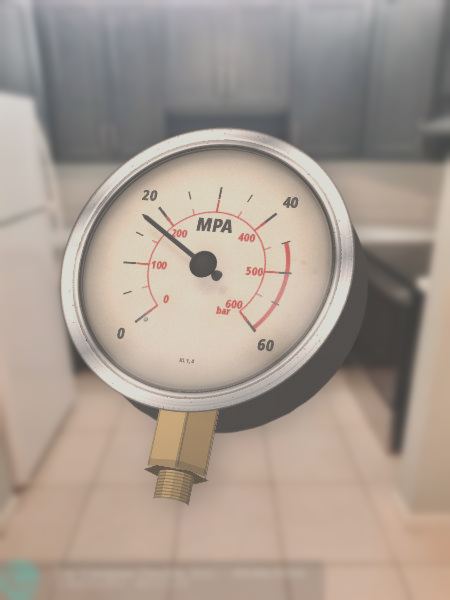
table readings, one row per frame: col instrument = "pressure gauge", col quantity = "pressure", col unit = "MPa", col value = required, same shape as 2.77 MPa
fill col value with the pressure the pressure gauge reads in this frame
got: 17.5 MPa
